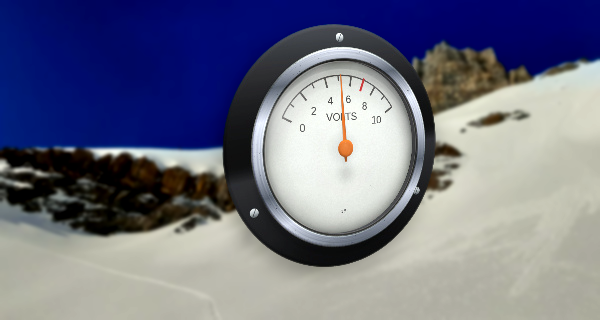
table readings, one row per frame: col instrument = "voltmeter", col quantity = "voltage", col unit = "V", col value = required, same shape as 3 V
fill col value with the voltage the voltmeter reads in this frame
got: 5 V
